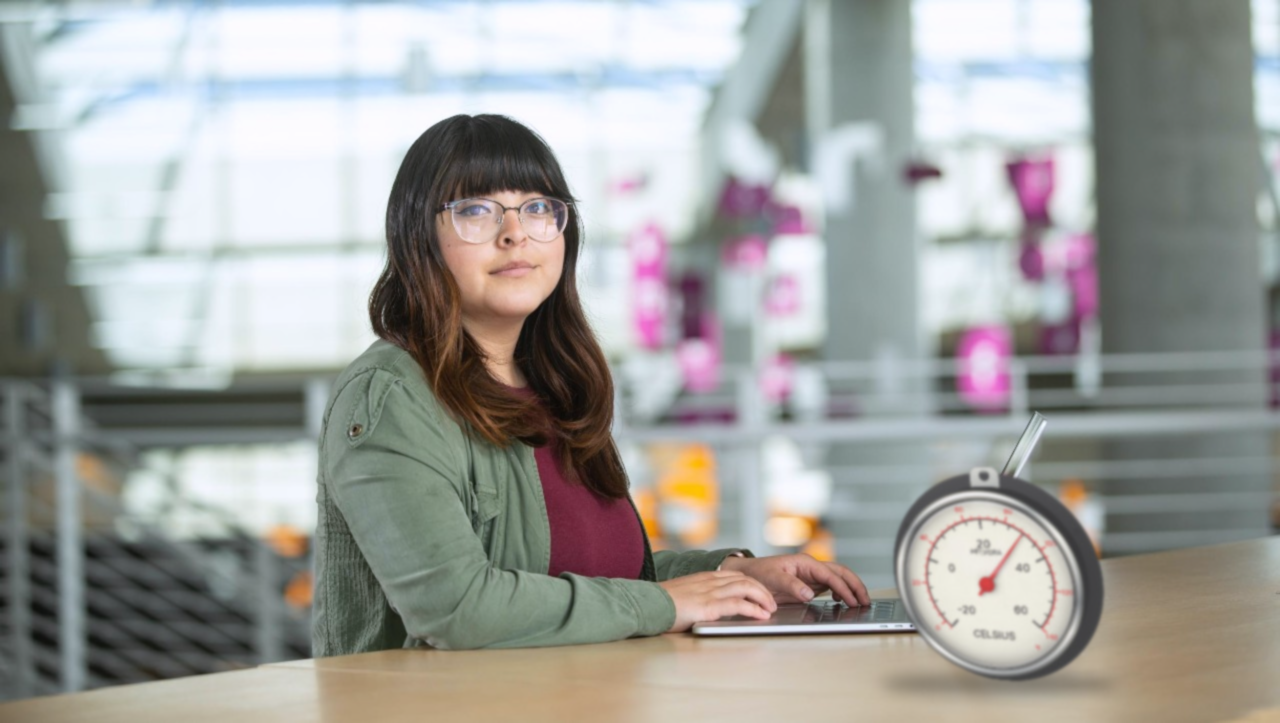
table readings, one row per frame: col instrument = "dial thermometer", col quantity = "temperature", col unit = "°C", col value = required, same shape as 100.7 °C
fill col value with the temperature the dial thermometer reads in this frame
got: 32 °C
